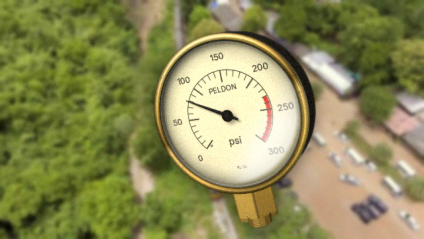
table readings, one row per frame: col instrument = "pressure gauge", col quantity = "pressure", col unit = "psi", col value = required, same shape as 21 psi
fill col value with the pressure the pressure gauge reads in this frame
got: 80 psi
